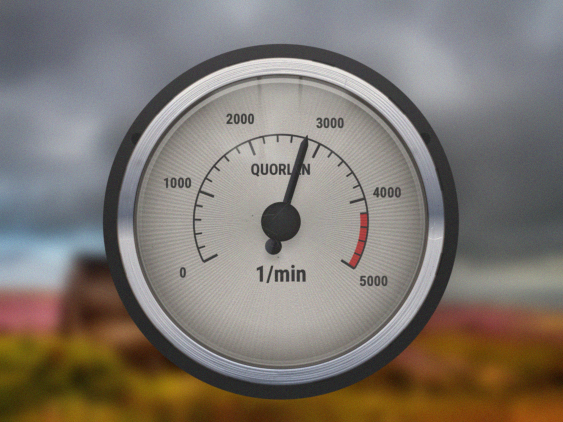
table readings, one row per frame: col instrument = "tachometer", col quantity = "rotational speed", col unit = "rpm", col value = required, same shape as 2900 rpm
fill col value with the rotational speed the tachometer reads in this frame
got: 2800 rpm
